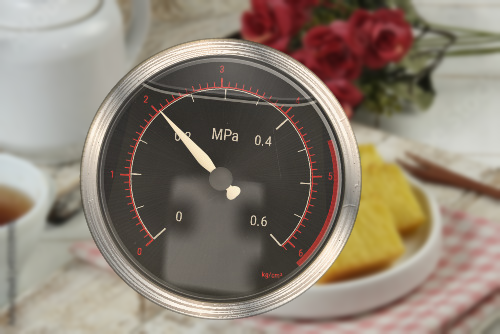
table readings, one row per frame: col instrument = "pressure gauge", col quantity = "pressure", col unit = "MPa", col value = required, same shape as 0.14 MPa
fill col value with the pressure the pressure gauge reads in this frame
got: 0.2 MPa
